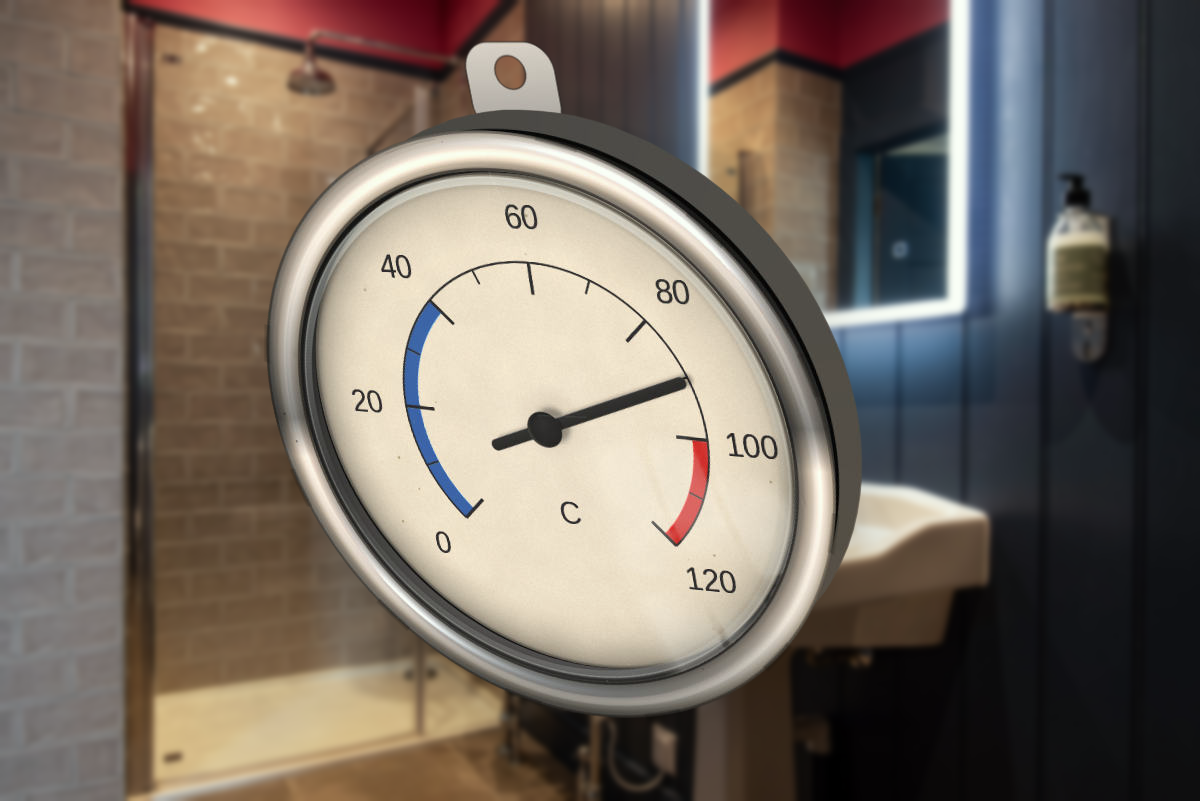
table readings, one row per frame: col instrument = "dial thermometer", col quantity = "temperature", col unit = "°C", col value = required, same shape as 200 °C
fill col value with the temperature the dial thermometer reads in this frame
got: 90 °C
